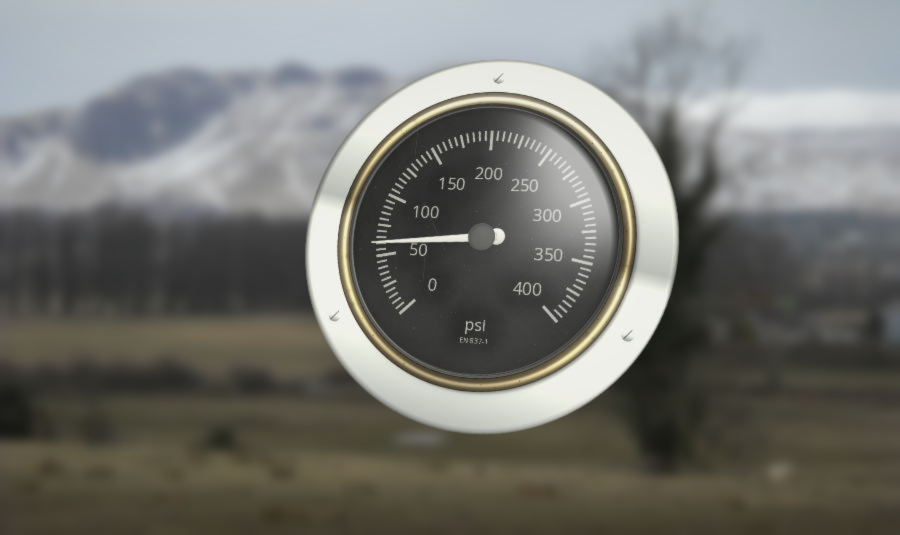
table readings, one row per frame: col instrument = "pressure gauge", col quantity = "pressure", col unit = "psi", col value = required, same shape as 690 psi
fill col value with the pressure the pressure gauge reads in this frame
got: 60 psi
